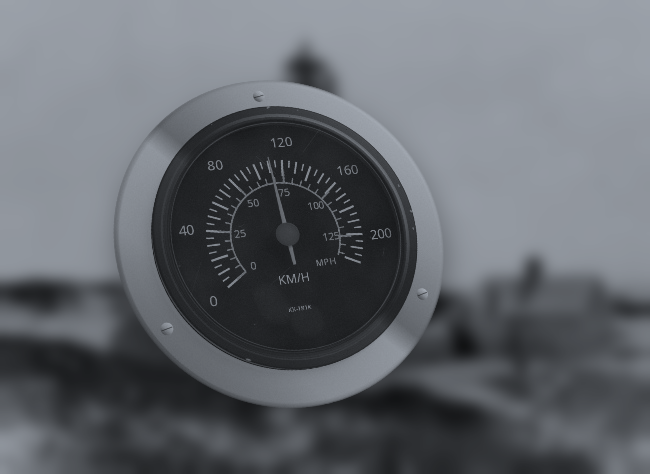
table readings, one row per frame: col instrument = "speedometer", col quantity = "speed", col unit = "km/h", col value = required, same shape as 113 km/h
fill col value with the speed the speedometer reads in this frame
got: 110 km/h
